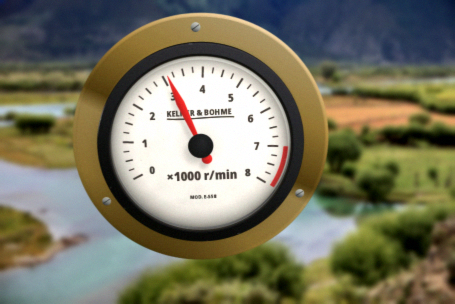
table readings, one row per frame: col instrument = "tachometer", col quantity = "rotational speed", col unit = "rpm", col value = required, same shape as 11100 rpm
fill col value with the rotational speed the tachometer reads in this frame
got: 3125 rpm
